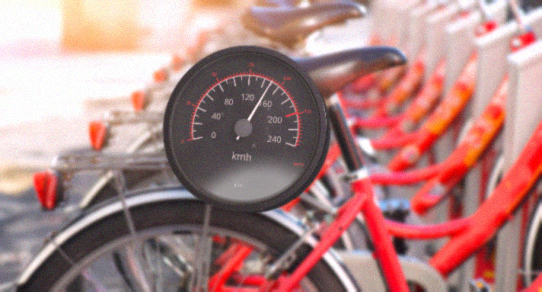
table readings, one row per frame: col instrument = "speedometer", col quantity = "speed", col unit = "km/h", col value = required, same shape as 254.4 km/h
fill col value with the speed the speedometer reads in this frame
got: 150 km/h
